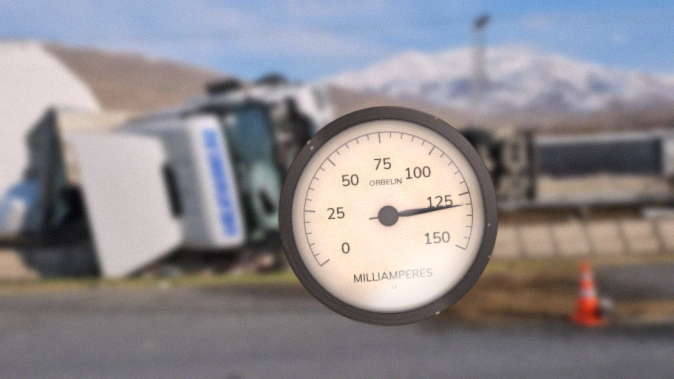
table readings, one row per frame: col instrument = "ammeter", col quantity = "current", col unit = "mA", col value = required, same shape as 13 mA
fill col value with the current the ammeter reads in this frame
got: 130 mA
